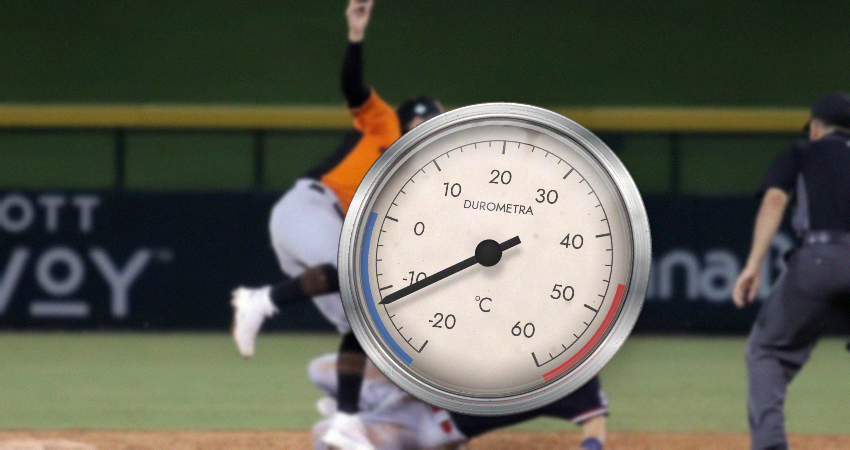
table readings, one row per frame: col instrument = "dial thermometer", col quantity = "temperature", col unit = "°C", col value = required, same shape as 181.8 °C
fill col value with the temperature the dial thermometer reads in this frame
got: -12 °C
